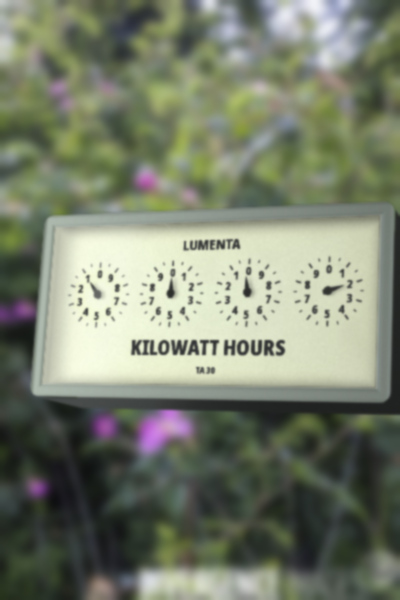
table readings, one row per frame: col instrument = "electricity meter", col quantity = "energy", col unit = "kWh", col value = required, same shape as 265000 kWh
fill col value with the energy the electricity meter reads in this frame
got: 1002 kWh
